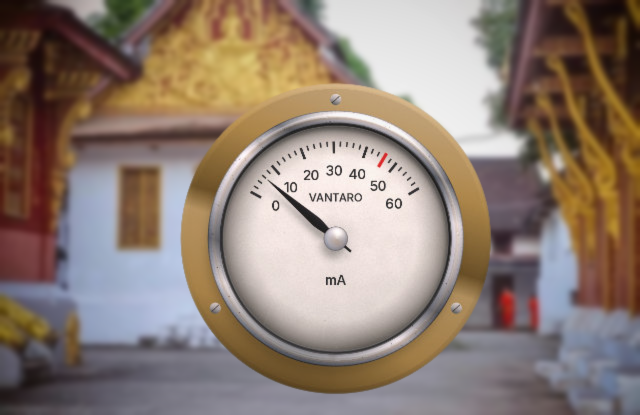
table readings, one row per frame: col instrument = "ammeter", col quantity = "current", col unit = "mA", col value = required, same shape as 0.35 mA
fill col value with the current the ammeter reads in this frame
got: 6 mA
